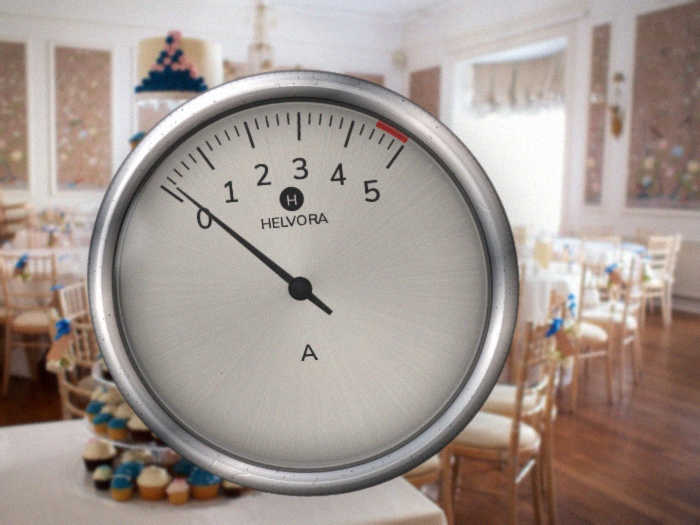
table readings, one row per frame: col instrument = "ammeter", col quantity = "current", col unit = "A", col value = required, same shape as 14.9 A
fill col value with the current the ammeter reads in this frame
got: 0.2 A
